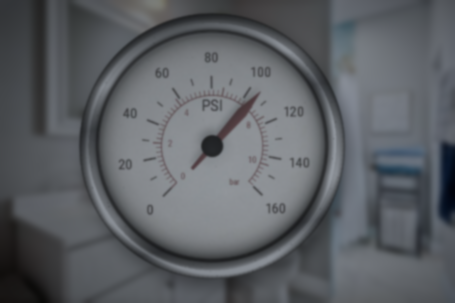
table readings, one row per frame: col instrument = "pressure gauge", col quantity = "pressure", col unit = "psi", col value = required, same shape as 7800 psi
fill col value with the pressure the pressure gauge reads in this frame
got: 105 psi
